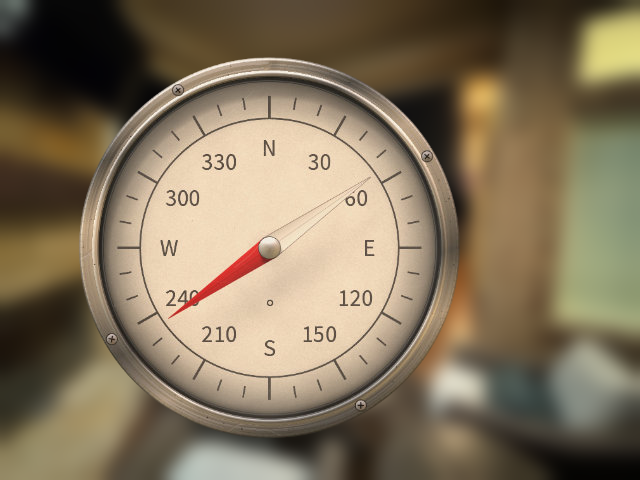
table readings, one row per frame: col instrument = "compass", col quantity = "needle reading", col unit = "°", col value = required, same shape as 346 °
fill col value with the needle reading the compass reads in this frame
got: 235 °
